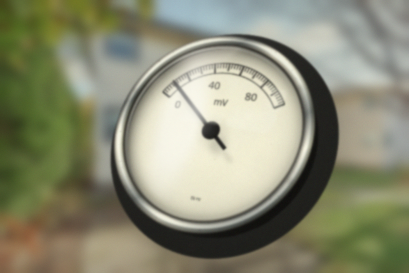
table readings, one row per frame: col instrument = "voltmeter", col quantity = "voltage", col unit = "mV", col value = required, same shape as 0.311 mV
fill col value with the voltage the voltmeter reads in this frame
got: 10 mV
